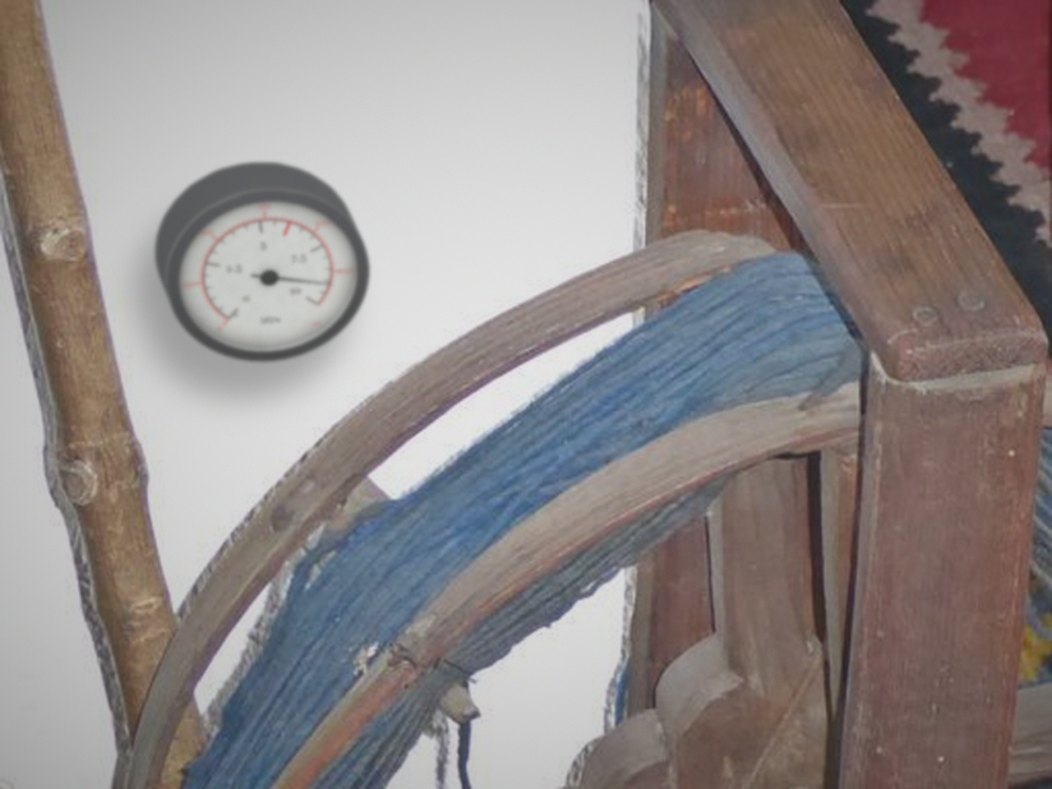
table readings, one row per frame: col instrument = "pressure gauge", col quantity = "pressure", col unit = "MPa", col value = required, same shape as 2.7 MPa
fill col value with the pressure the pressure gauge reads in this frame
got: 9 MPa
